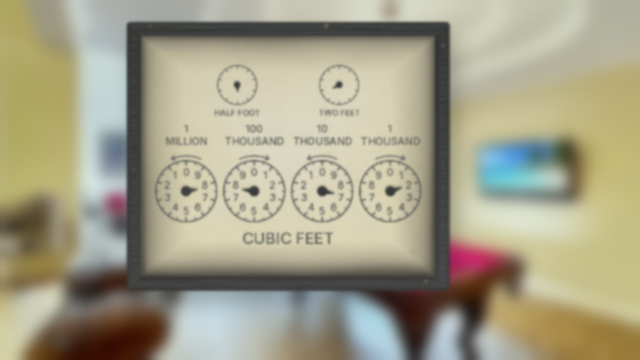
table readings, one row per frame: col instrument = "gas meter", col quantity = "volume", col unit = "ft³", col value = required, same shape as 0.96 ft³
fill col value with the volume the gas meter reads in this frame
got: 777200 ft³
